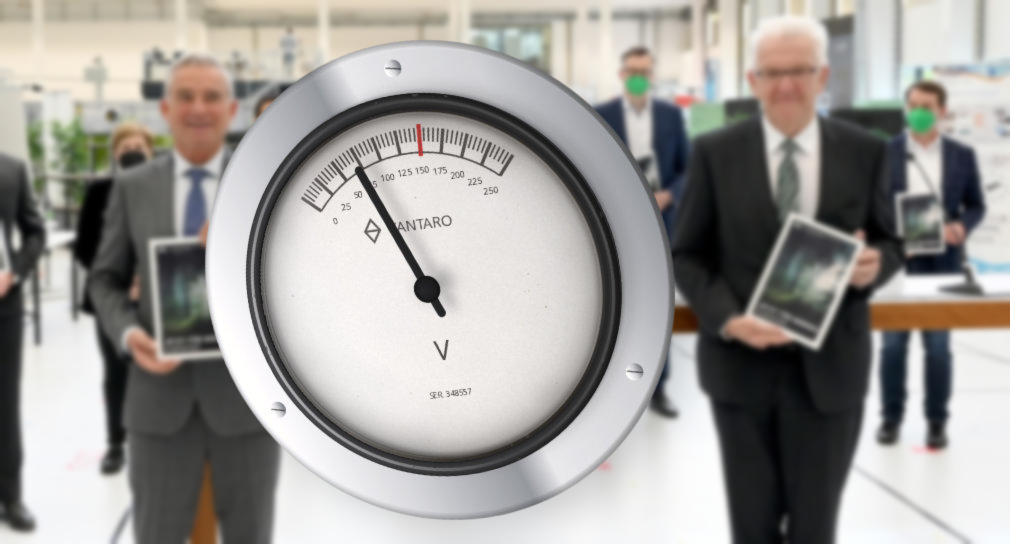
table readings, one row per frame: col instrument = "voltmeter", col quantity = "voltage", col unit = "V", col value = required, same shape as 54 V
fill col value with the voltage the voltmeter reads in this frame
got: 75 V
